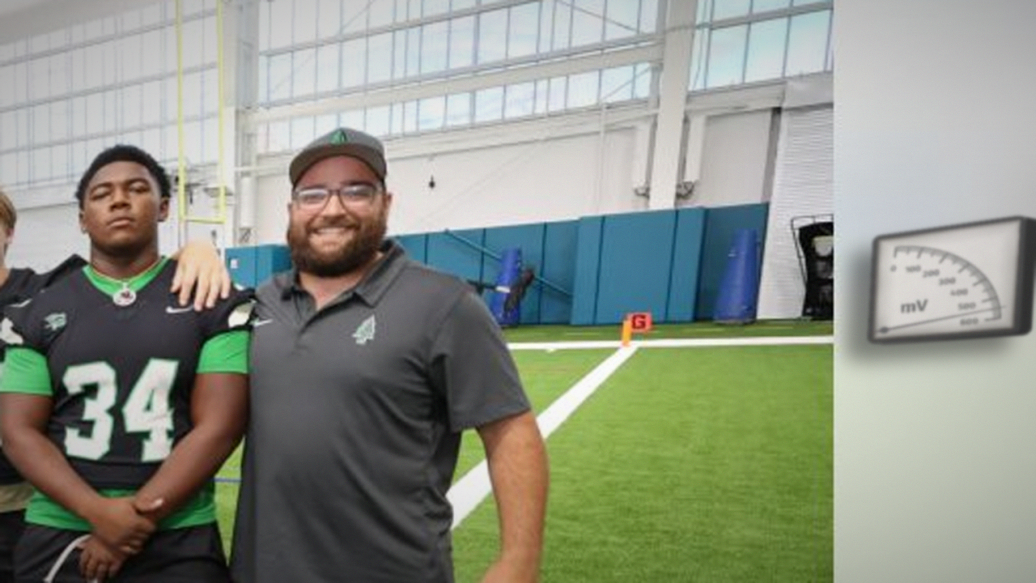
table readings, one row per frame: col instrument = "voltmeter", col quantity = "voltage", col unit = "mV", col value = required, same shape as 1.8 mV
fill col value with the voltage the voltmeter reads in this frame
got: 550 mV
